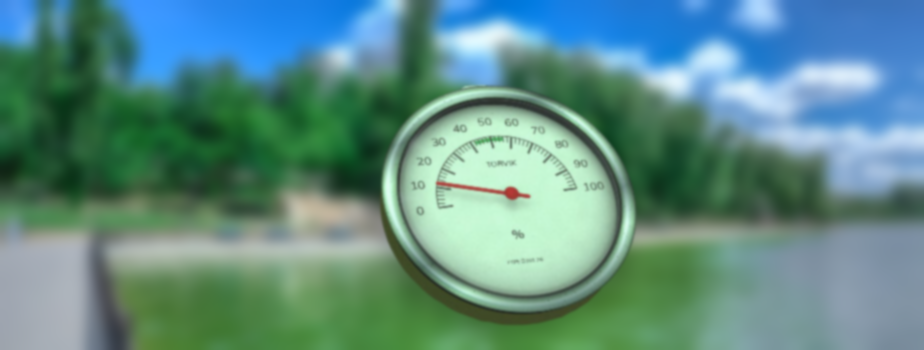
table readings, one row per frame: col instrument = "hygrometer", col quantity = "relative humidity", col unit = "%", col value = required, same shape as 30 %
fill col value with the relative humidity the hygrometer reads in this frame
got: 10 %
